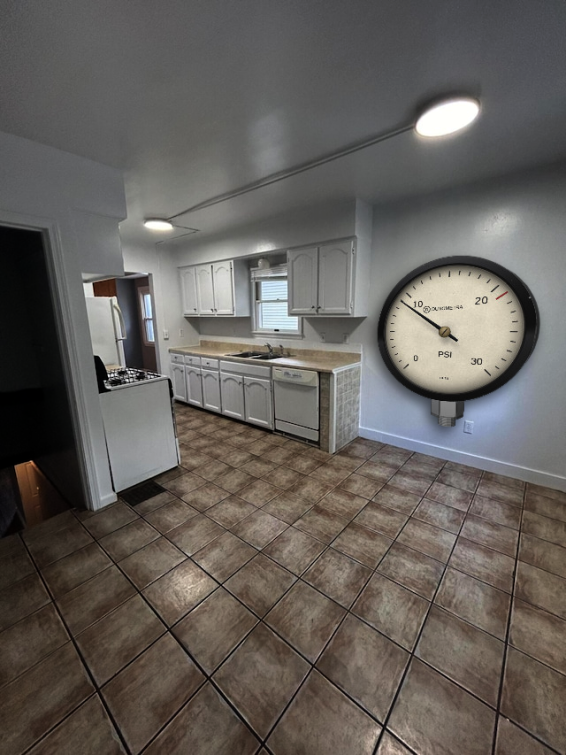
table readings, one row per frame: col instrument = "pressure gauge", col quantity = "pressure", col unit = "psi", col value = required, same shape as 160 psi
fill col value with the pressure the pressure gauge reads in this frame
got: 9 psi
